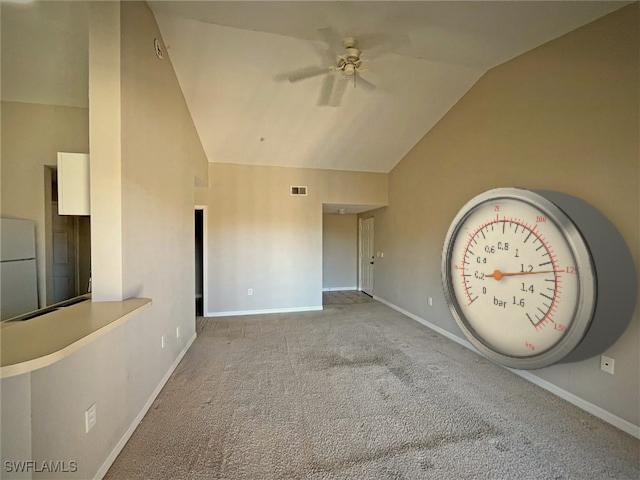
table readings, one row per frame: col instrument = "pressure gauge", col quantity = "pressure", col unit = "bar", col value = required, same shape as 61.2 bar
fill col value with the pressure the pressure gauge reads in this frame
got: 1.25 bar
